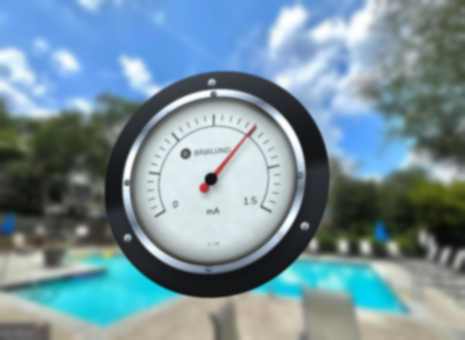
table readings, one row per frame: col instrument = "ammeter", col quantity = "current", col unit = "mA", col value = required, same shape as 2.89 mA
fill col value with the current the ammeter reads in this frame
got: 1 mA
